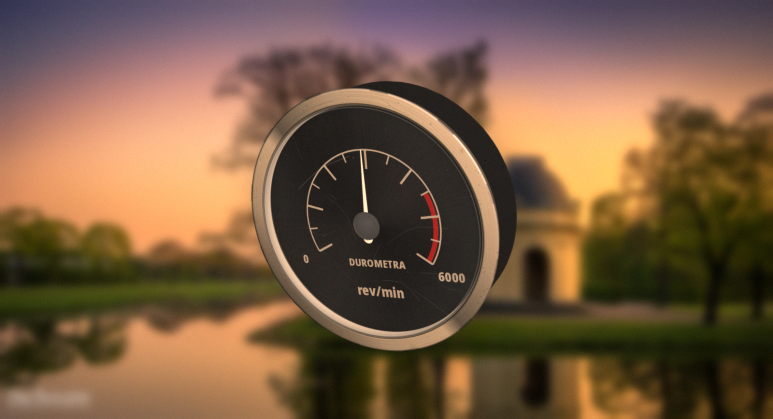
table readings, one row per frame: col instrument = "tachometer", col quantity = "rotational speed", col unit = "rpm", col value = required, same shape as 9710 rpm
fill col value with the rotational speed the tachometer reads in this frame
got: 3000 rpm
